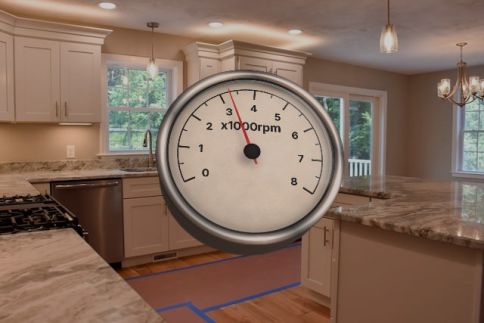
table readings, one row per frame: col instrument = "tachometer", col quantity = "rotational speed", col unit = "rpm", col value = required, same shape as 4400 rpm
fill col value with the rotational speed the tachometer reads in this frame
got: 3250 rpm
